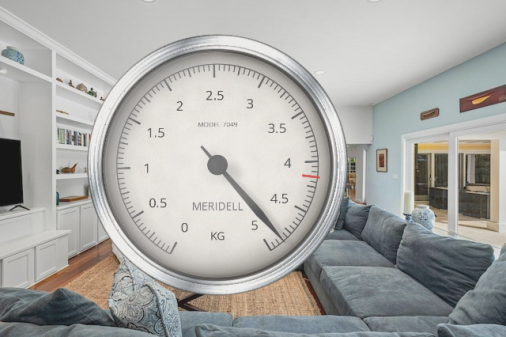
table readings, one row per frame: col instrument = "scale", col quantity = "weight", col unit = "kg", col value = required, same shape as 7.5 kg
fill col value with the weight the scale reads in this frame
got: 4.85 kg
